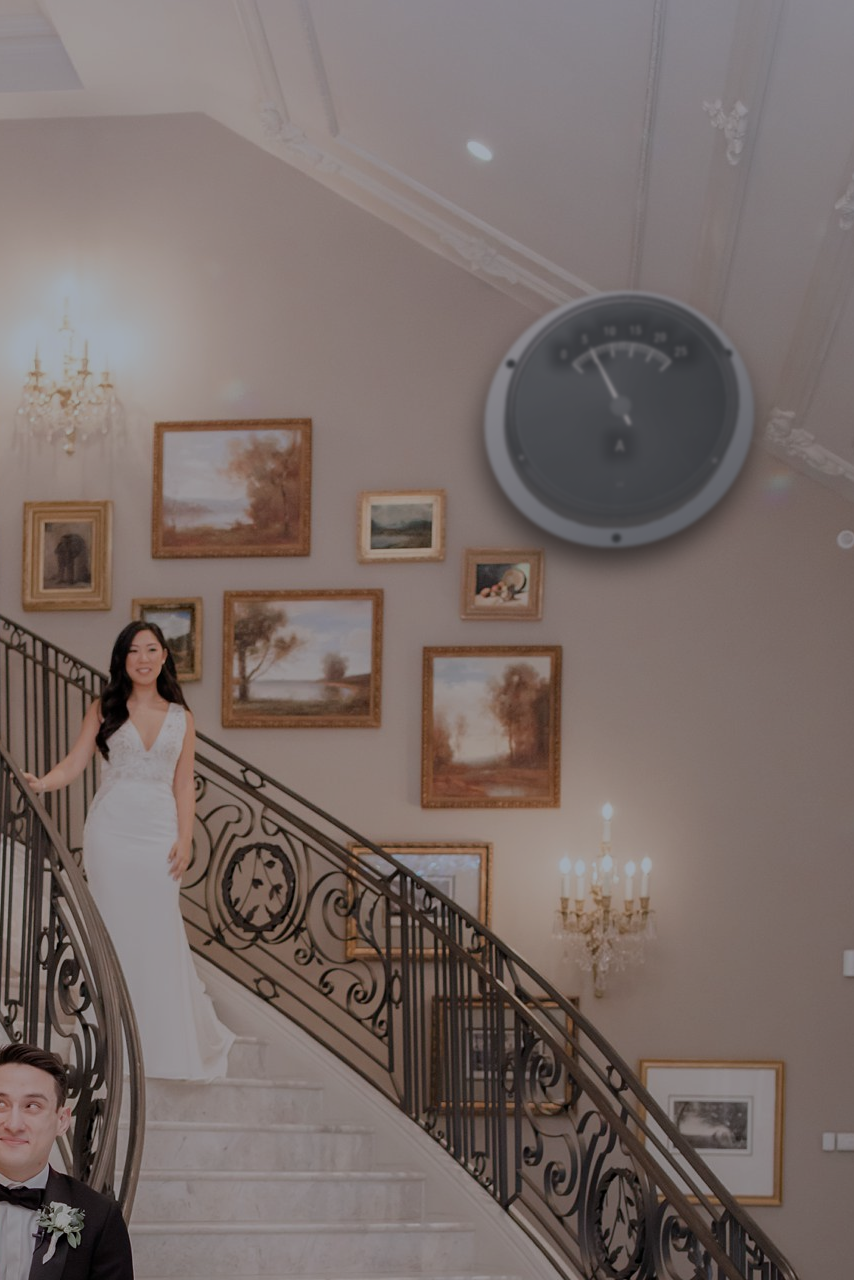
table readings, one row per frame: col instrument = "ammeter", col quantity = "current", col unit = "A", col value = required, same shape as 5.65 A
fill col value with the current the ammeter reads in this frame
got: 5 A
